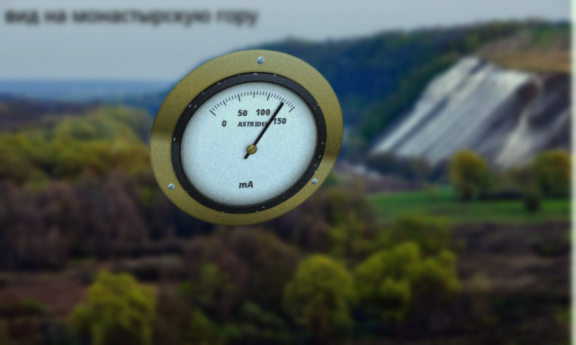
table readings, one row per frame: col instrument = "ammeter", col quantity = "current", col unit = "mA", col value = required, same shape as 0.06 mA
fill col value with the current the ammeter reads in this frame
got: 125 mA
